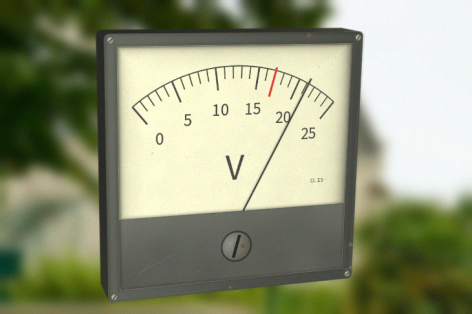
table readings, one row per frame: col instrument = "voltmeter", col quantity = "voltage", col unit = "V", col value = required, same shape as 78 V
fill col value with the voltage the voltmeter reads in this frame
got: 21 V
